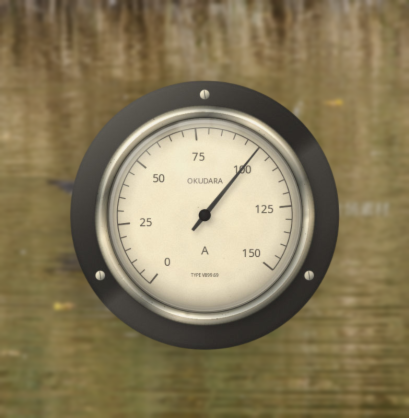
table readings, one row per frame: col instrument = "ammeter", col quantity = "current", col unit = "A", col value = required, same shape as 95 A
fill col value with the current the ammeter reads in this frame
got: 100 A
